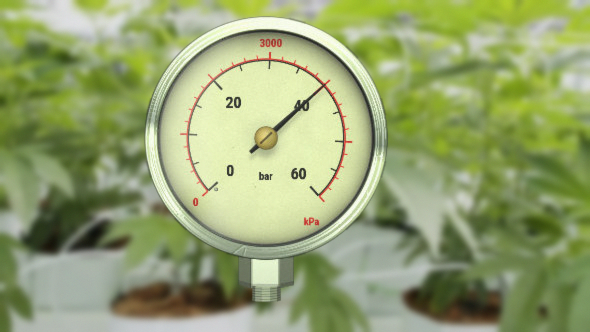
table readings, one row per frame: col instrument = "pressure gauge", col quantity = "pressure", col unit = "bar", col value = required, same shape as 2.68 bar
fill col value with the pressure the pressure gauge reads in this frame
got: 40 bar
